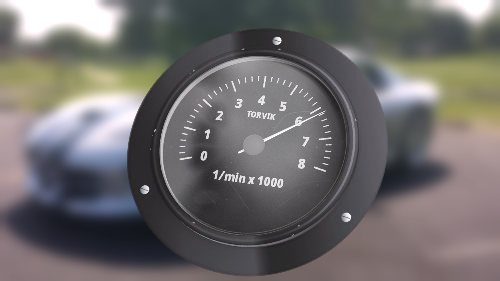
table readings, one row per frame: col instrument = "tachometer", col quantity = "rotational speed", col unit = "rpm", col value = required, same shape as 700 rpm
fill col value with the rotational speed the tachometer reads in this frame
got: 6200 rpm
